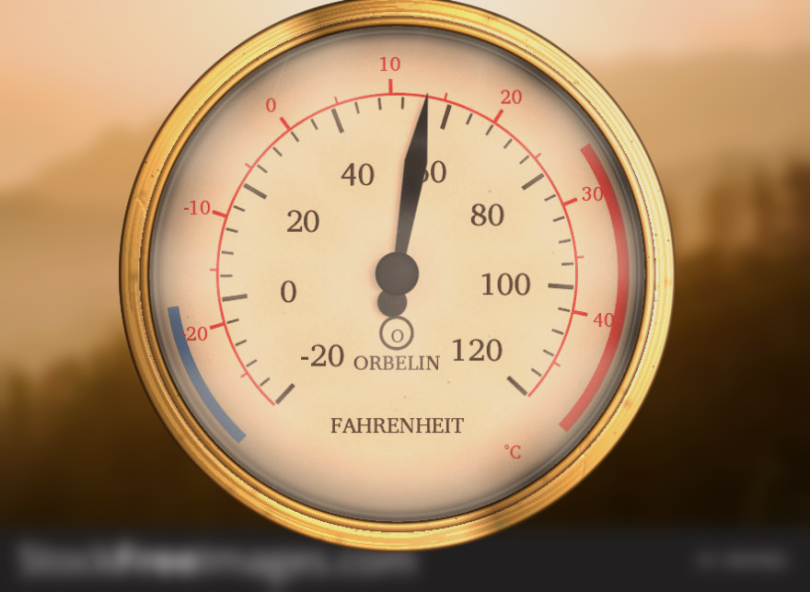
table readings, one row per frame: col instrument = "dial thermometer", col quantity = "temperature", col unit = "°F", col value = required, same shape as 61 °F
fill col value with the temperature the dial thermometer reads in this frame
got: 56 °F
